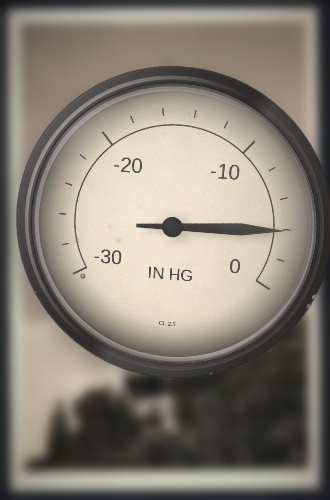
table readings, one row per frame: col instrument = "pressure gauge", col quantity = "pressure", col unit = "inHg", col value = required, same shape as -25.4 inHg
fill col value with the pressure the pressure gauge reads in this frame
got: -4 inHg
